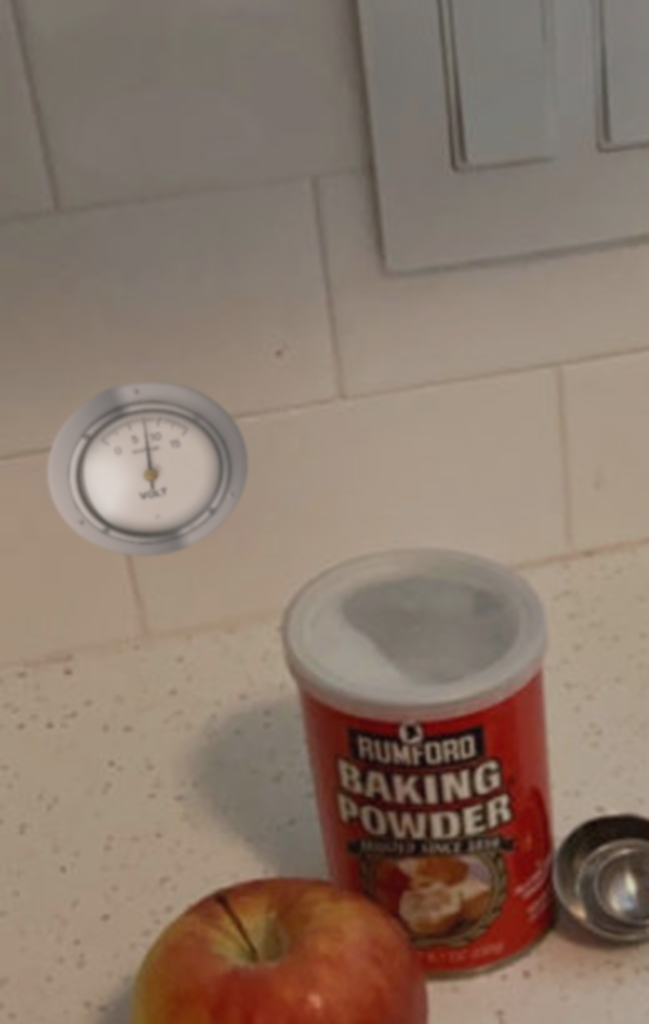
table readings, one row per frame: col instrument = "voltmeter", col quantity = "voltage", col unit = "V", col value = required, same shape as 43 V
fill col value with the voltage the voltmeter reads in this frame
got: 7.5 V
